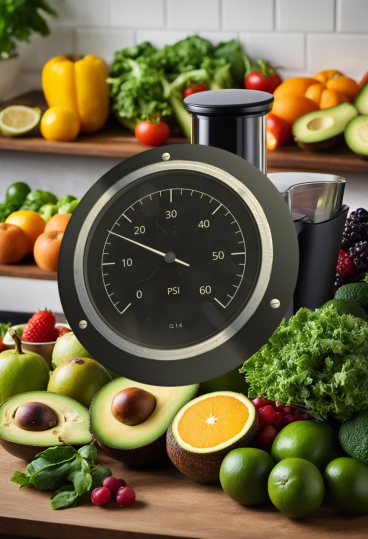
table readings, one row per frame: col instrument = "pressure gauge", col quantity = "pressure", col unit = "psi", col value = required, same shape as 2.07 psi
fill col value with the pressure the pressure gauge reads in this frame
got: 16 psi
